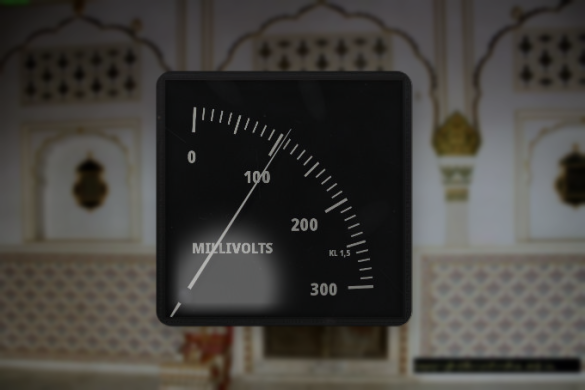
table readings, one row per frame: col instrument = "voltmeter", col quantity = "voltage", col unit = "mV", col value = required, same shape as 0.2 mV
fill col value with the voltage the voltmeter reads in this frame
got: 105 mV
